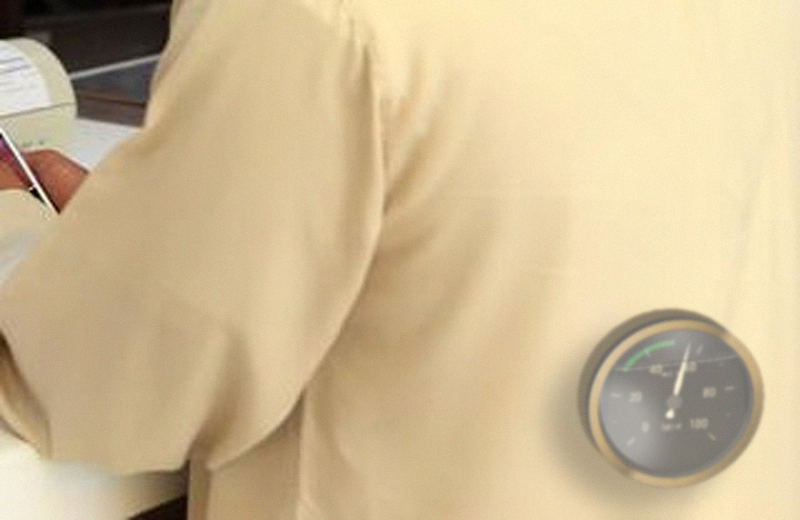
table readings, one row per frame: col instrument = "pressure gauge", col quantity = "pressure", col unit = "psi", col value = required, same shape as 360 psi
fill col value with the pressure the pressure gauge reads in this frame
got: 55 psi
